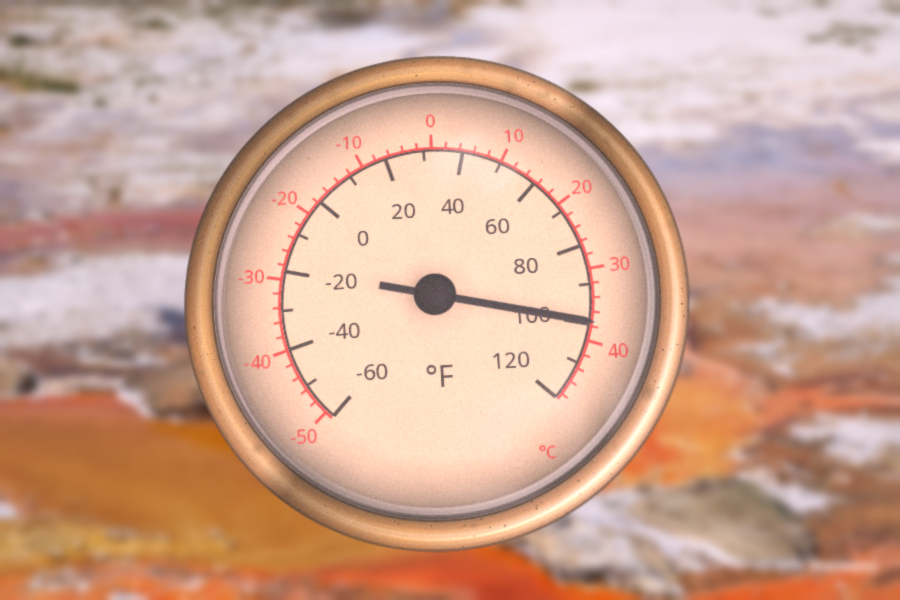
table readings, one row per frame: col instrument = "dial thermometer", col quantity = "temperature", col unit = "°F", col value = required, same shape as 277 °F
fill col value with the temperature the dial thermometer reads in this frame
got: 100 °F
